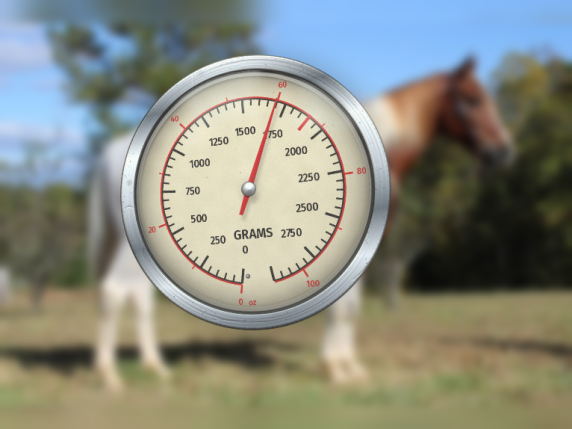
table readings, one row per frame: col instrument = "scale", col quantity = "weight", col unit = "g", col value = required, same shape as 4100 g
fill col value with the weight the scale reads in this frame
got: 1700 g
